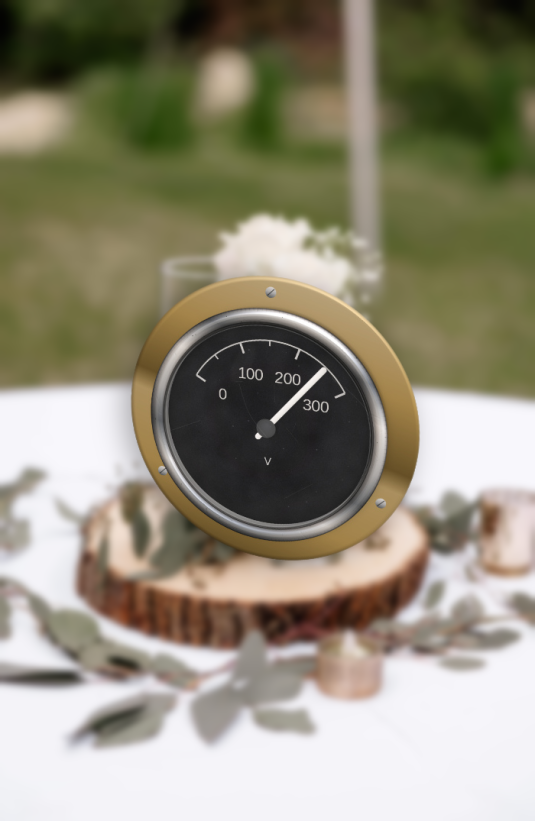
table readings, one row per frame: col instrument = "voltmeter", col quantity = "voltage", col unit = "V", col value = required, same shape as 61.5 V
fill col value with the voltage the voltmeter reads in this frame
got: 250 V
